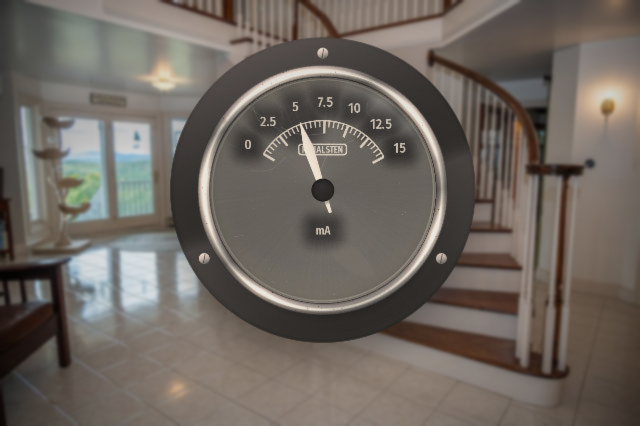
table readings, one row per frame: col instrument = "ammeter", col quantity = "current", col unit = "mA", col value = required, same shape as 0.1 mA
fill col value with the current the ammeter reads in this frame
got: 5 mA
